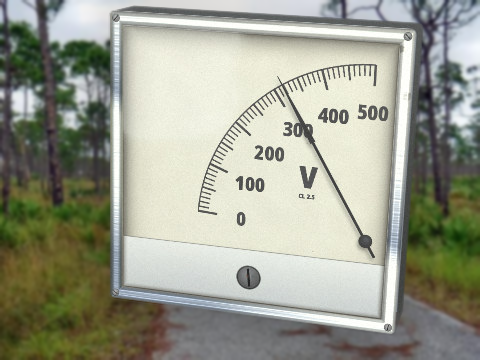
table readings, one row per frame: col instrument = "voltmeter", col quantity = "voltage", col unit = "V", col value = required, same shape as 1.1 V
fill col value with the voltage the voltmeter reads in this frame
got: 320 V
